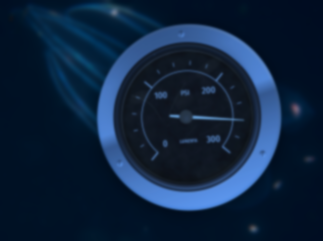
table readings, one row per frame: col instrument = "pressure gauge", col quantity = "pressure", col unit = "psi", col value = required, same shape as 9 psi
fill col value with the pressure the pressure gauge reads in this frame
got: 260 psi
